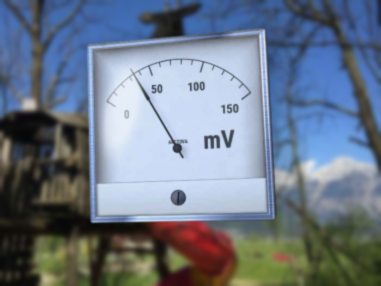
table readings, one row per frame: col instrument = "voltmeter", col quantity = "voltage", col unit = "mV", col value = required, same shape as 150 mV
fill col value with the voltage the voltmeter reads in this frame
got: 35 mV
